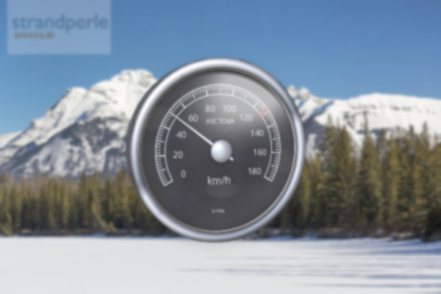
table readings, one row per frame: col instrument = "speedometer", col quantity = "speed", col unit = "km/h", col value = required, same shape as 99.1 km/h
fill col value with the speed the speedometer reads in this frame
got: 50 km/h
